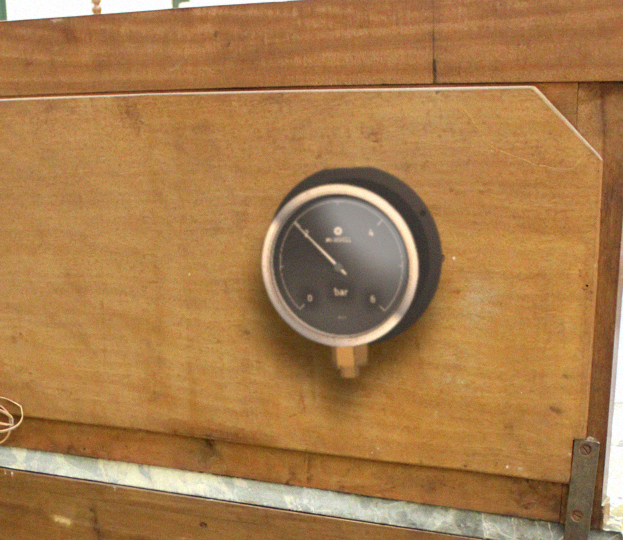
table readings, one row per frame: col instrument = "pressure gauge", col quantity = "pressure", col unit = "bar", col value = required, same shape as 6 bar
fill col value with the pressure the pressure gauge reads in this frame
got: 2 bar
